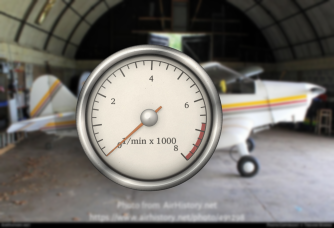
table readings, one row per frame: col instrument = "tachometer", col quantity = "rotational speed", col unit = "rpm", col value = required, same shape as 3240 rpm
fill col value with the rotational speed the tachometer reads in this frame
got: 0 rpm
